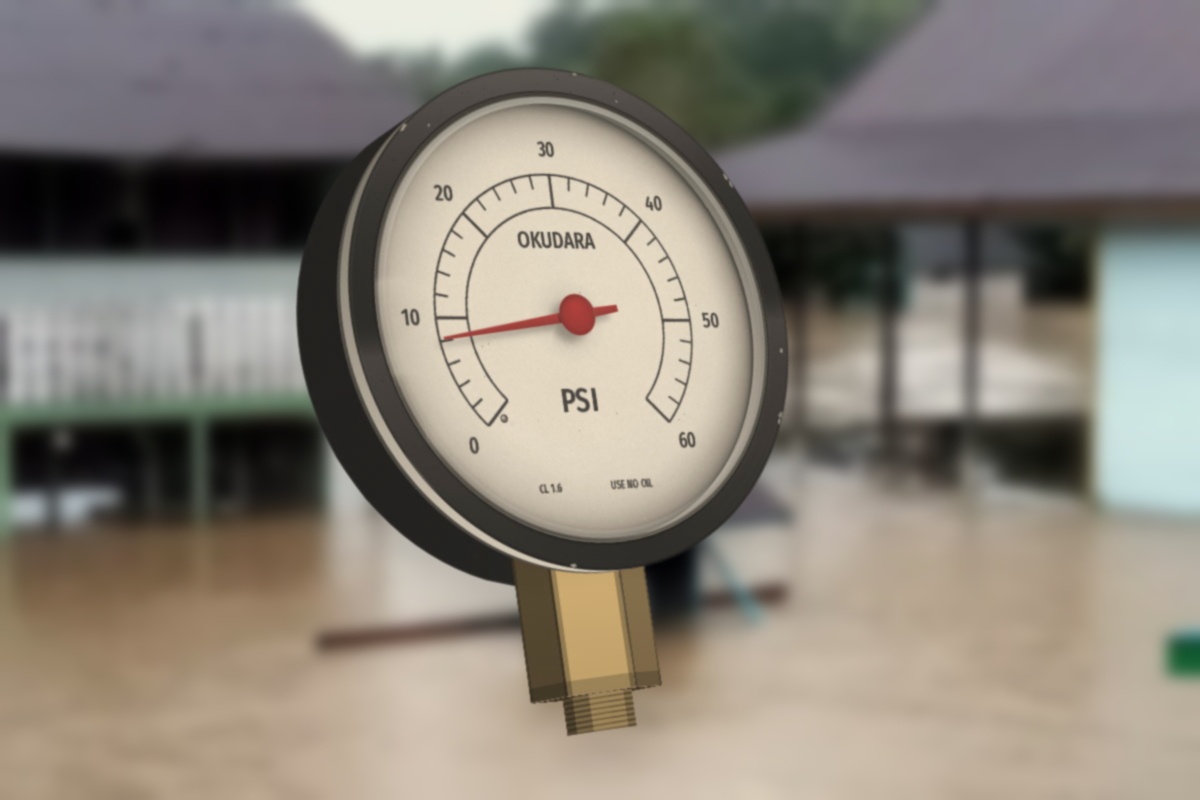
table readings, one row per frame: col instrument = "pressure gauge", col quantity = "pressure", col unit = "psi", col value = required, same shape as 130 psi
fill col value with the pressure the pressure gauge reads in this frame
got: 8 psi
